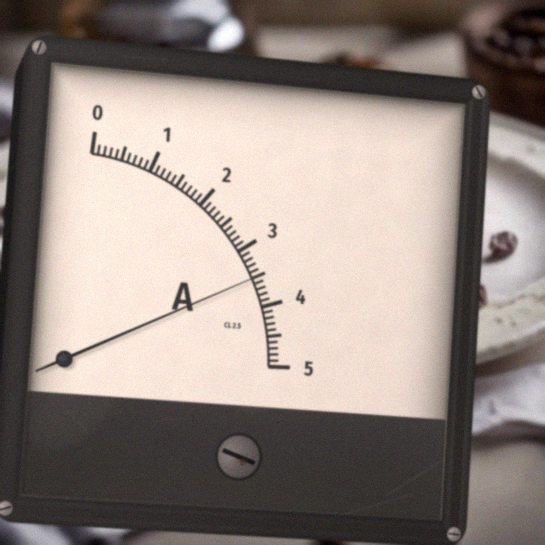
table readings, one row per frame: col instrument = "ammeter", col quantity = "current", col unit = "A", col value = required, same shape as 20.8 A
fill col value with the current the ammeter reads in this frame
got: 3.5 A
